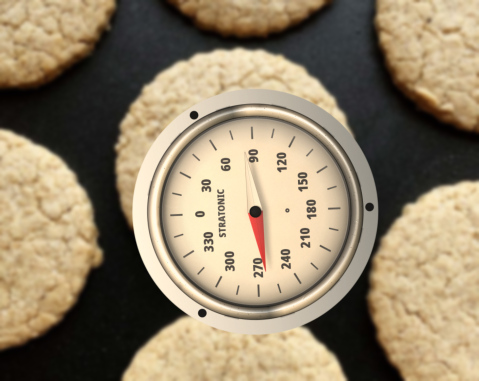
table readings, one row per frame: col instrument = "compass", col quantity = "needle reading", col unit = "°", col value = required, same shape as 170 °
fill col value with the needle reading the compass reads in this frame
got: 262.5 °
